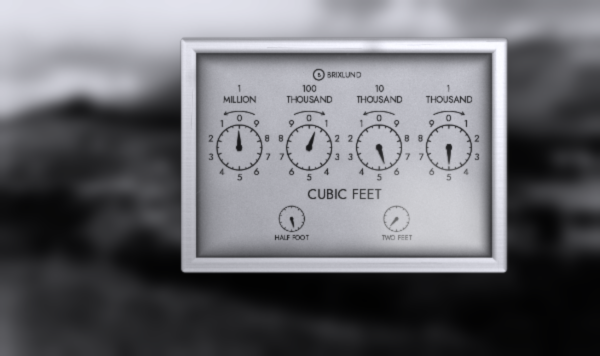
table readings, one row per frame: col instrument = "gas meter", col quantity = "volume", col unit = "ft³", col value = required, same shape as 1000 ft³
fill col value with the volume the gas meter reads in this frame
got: 5500 ft³
